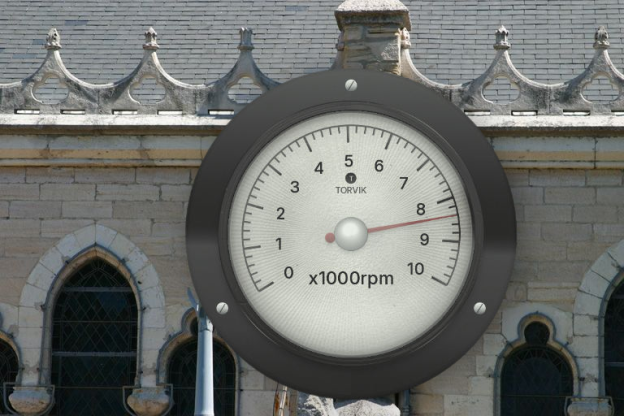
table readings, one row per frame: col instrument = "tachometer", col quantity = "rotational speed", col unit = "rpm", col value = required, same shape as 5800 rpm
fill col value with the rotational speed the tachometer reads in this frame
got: 8400 rpm
